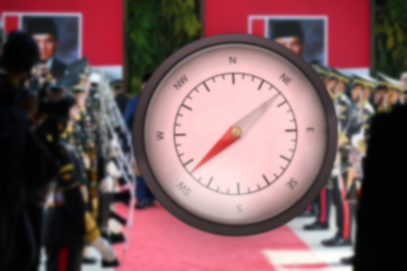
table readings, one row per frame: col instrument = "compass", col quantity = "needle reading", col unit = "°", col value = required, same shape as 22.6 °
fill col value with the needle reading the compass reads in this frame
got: 230 °
